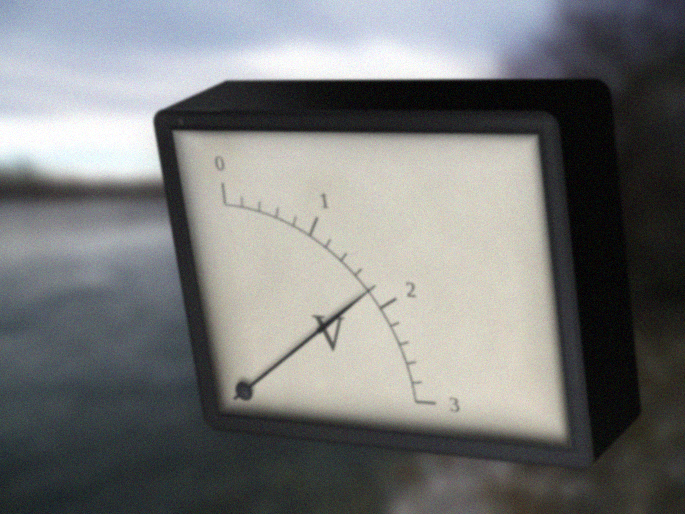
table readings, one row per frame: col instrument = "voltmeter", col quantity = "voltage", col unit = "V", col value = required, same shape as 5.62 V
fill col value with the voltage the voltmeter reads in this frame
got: 1.8 V
